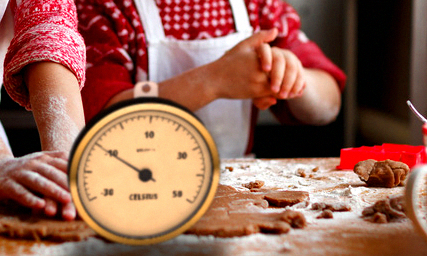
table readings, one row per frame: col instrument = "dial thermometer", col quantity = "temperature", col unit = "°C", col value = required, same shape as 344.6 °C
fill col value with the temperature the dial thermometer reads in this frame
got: -10 °C
